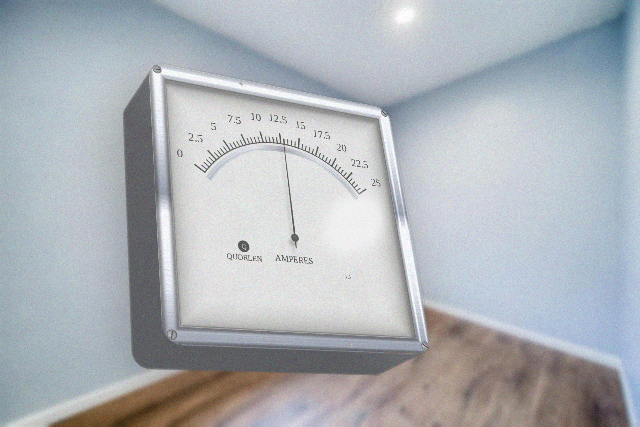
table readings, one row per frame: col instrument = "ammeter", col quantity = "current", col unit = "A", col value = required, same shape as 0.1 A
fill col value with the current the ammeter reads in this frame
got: 12.5 A
